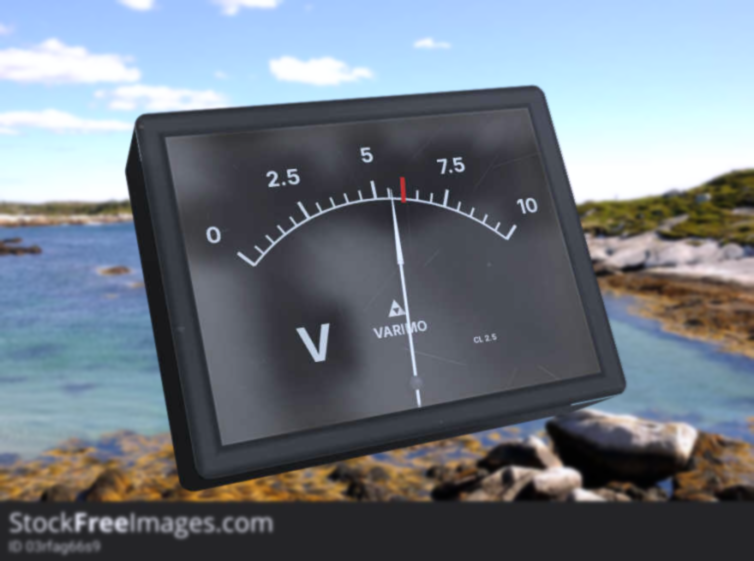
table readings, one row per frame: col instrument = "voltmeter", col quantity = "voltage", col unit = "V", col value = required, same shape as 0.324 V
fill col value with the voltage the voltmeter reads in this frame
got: 5.5 V
